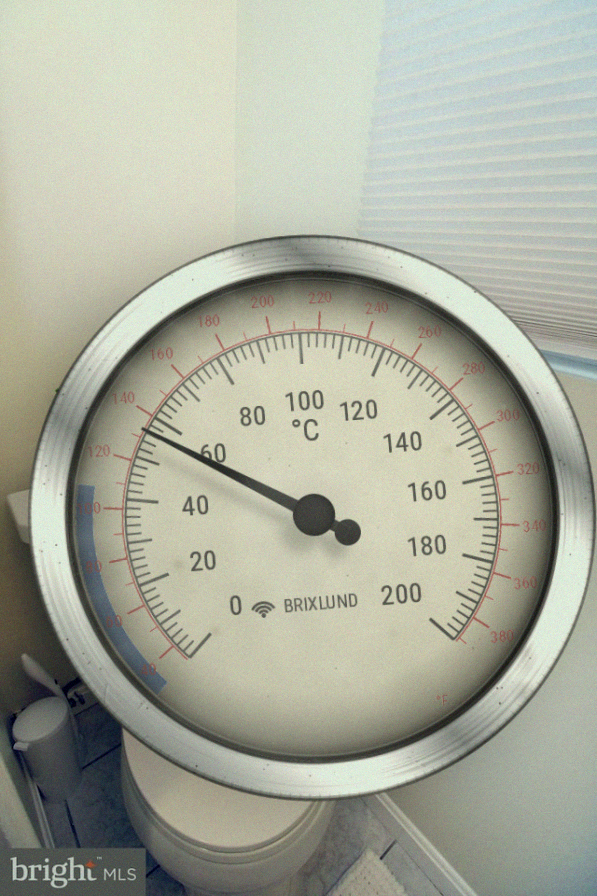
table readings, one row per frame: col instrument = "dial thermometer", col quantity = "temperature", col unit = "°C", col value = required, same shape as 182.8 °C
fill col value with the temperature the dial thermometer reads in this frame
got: 56 °C
